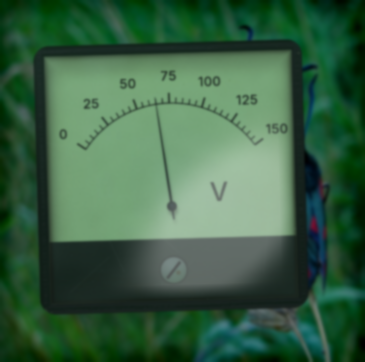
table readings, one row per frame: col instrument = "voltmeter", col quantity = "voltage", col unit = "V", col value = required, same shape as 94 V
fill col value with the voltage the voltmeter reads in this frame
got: 65 V
